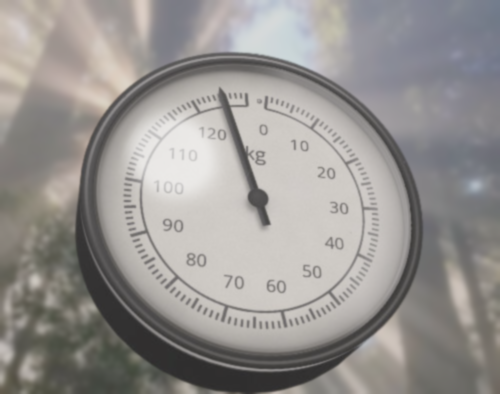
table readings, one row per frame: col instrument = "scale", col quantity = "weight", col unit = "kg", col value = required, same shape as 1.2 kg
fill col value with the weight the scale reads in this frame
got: 125 kg
